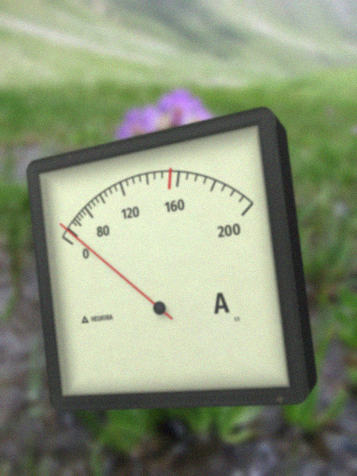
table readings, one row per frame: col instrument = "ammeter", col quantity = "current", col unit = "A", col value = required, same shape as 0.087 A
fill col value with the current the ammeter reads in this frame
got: 40 A
